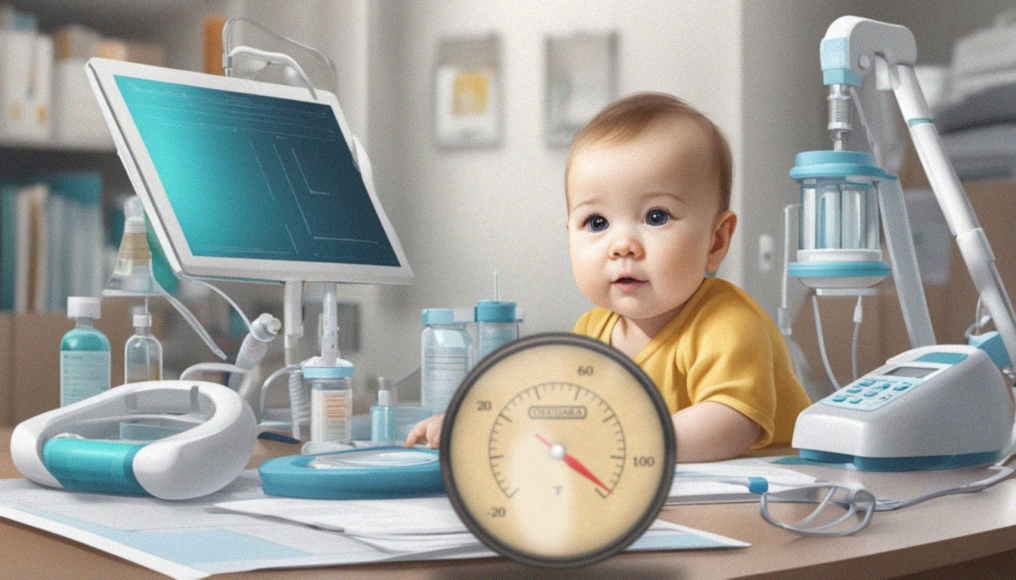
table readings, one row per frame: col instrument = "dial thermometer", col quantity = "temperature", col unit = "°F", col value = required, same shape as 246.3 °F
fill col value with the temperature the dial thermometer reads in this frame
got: 116 °F
